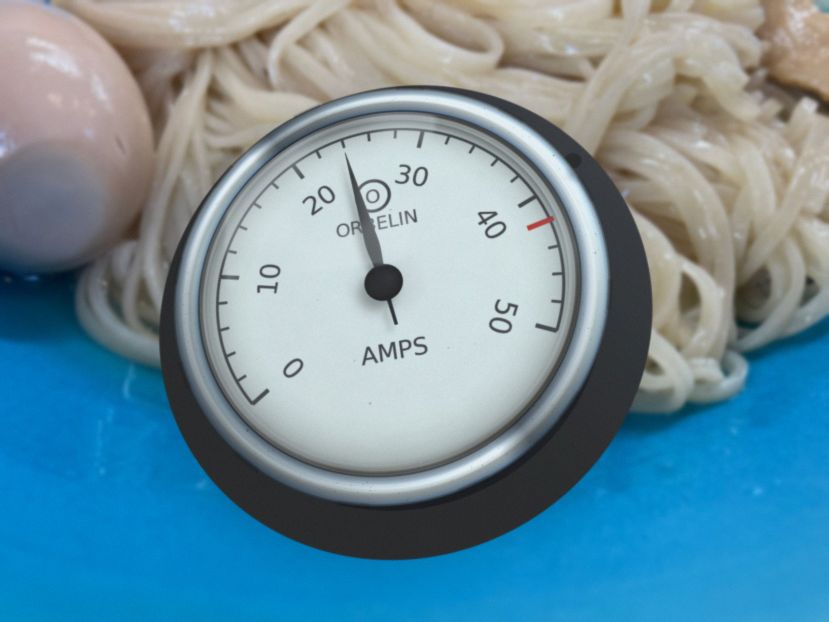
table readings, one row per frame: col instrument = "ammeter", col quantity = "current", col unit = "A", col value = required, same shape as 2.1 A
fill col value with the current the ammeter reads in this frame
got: 24 A
